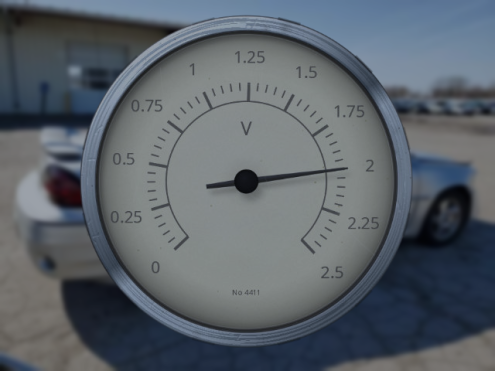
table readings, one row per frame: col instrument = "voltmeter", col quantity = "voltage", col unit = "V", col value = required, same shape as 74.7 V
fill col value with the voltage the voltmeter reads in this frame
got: 2 V
